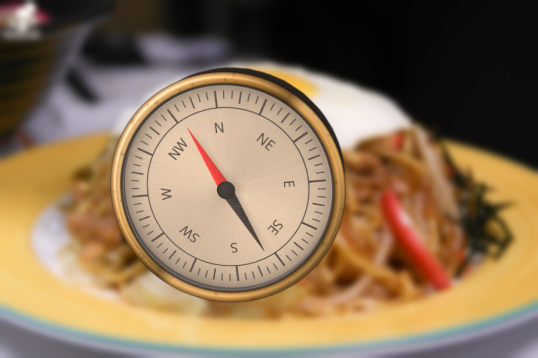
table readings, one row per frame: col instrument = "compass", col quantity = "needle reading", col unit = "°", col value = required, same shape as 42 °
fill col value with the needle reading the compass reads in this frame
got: 335 °
